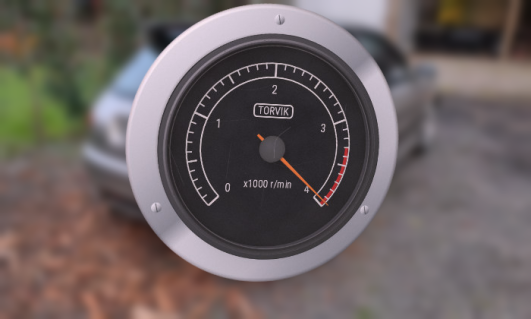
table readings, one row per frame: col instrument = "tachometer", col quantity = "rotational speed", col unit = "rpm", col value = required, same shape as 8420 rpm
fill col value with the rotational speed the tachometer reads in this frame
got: 3950 rpm
